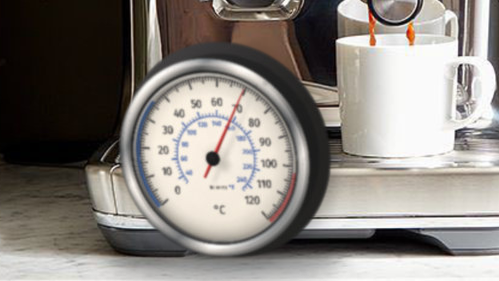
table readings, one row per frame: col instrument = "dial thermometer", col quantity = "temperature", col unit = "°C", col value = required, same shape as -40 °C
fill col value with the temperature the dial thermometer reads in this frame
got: 70 °C
